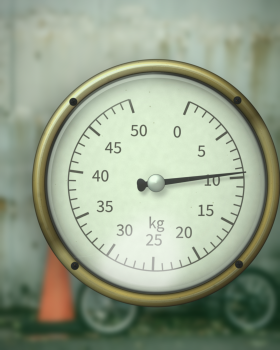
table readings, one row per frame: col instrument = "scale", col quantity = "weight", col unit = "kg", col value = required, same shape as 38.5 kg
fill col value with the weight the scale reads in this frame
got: 9.5 kg
